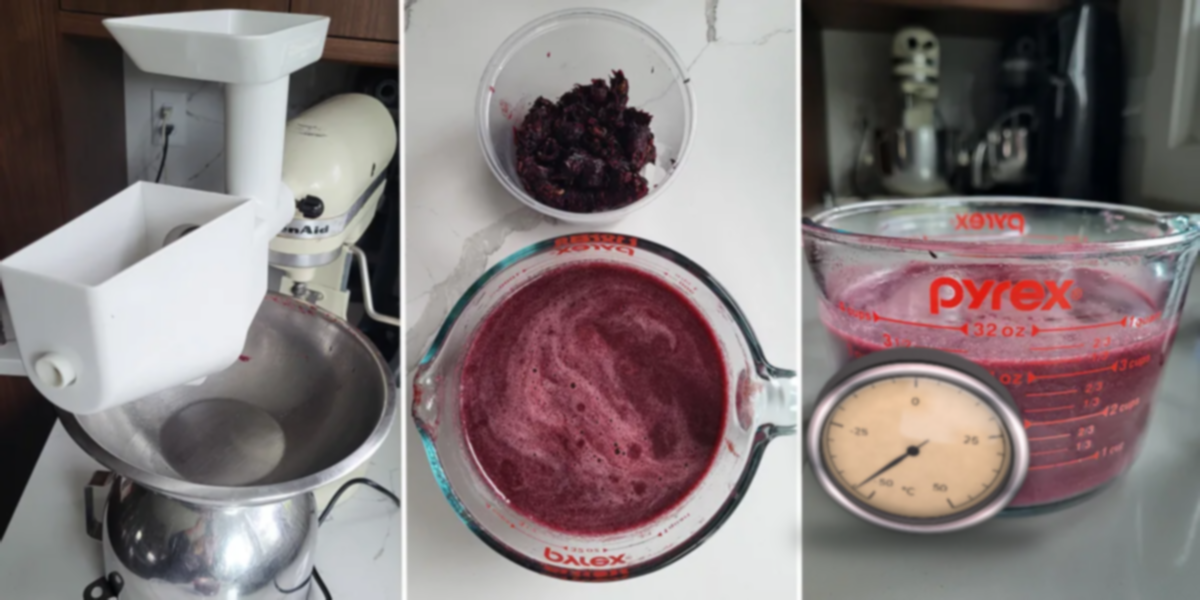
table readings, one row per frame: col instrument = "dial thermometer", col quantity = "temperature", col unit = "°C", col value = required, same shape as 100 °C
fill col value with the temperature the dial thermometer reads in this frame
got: -45 °C
